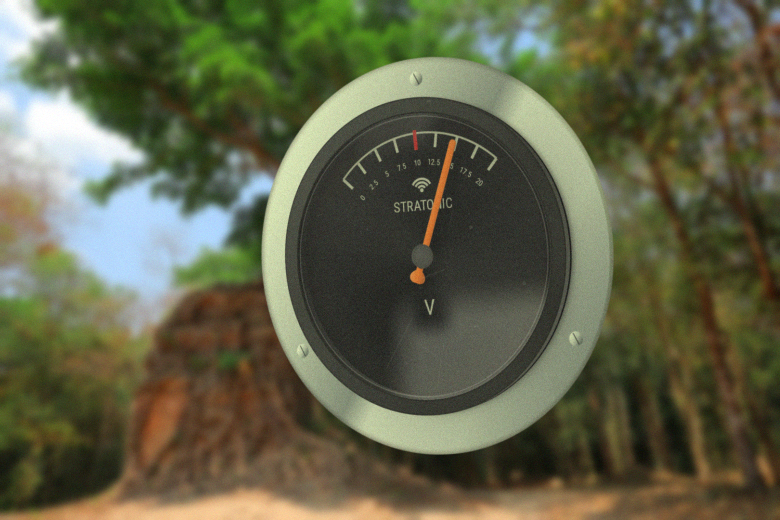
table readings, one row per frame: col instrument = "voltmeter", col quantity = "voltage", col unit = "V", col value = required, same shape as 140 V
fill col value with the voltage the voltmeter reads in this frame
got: 15 V
